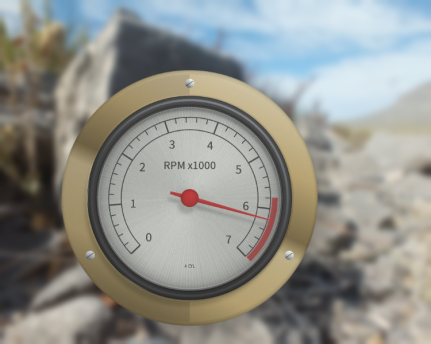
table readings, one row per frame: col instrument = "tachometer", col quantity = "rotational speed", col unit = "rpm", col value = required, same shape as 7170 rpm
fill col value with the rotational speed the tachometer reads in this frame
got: 6200 rpm
